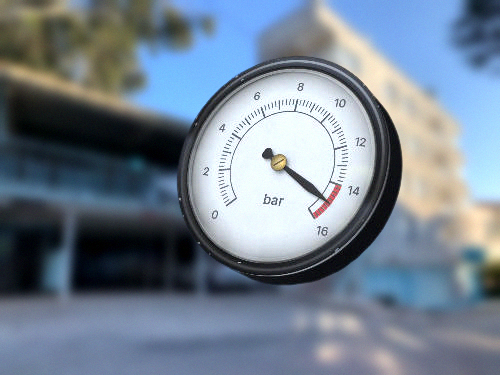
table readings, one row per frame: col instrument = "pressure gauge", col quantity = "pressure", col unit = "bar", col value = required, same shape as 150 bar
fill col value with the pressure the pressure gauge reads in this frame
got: 15 bar
